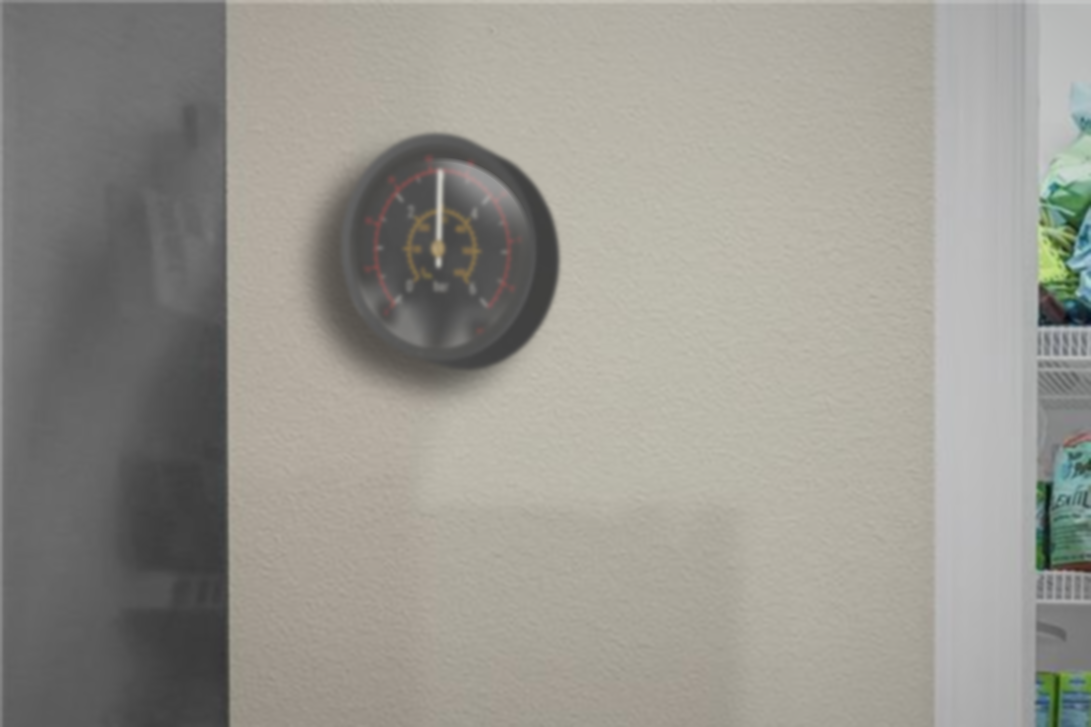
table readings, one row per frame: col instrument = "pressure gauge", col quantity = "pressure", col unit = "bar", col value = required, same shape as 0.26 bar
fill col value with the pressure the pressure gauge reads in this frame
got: 3 bar
